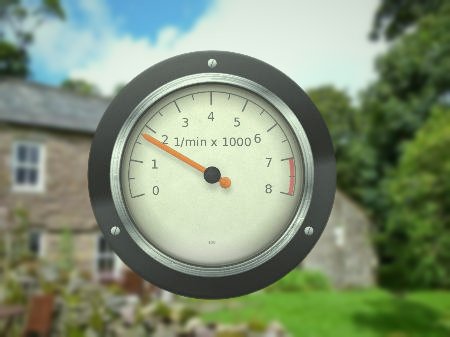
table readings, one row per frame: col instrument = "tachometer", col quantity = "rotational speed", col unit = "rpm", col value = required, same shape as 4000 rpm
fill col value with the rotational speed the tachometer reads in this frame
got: 1750 rpm
